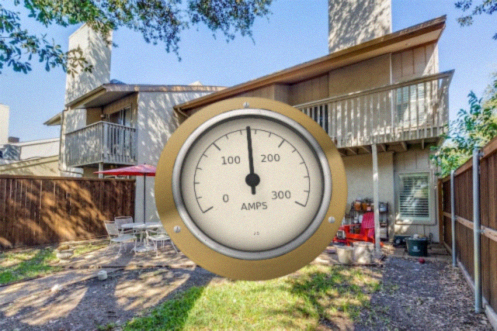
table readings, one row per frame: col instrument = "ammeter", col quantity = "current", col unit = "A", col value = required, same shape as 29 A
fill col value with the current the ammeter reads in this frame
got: 150 A
